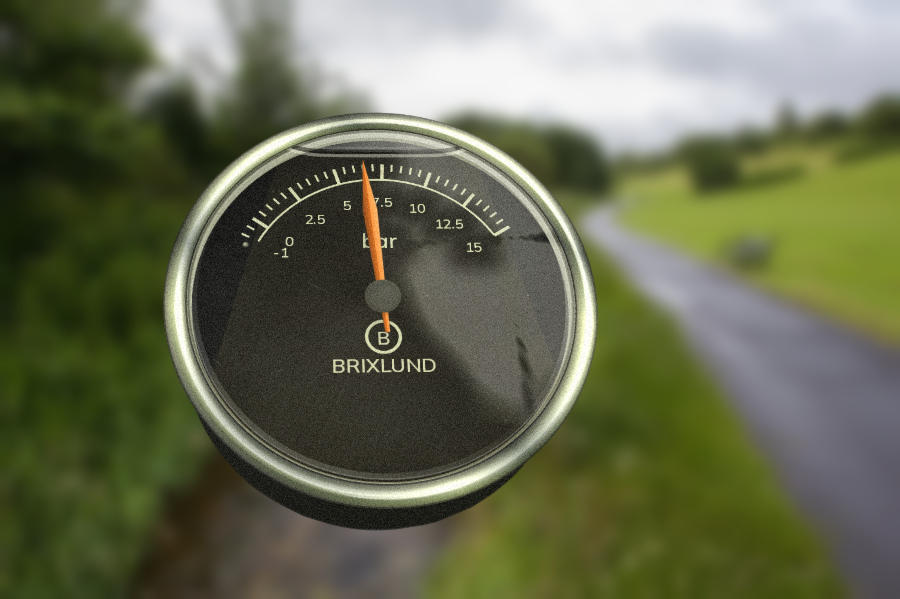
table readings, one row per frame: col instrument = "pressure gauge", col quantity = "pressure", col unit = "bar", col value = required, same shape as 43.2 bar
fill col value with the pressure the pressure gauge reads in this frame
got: 6.5 bar
